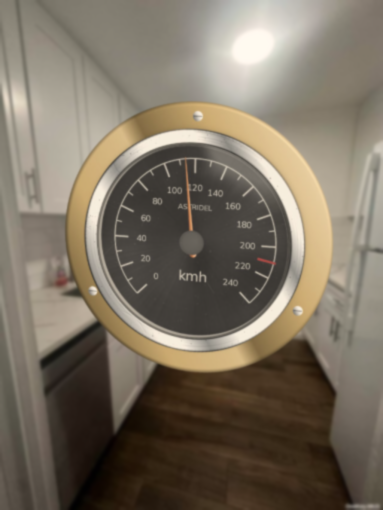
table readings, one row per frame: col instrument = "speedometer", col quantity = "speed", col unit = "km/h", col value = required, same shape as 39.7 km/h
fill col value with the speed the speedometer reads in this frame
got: 115 km/h
